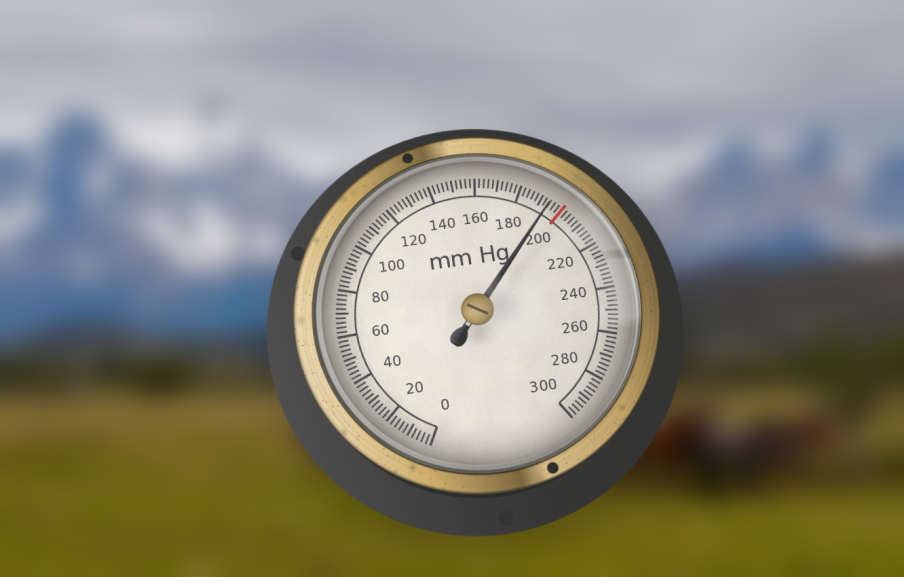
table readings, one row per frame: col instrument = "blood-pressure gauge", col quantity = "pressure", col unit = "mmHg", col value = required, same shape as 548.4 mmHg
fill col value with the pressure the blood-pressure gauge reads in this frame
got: 194 mmHg
